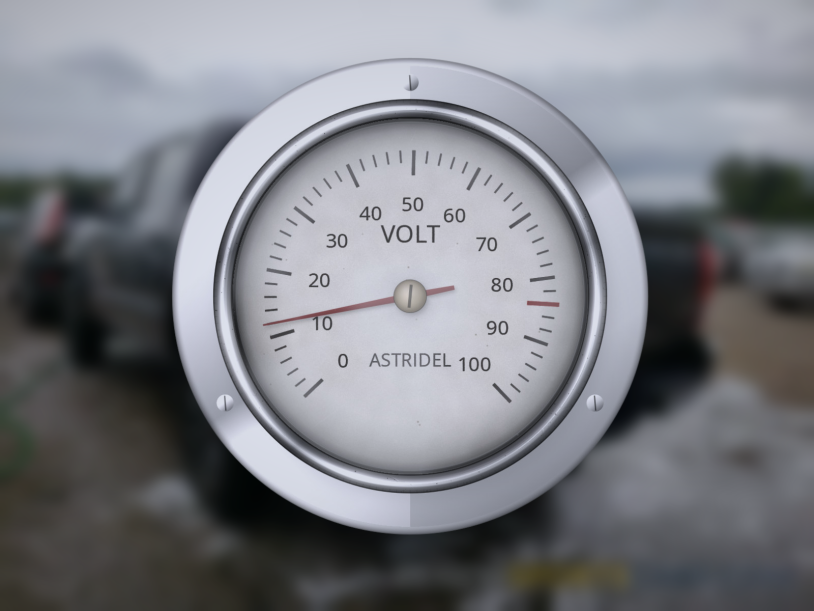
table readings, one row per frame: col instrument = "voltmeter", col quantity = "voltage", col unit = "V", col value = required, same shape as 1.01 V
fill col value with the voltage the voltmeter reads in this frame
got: 12 V
